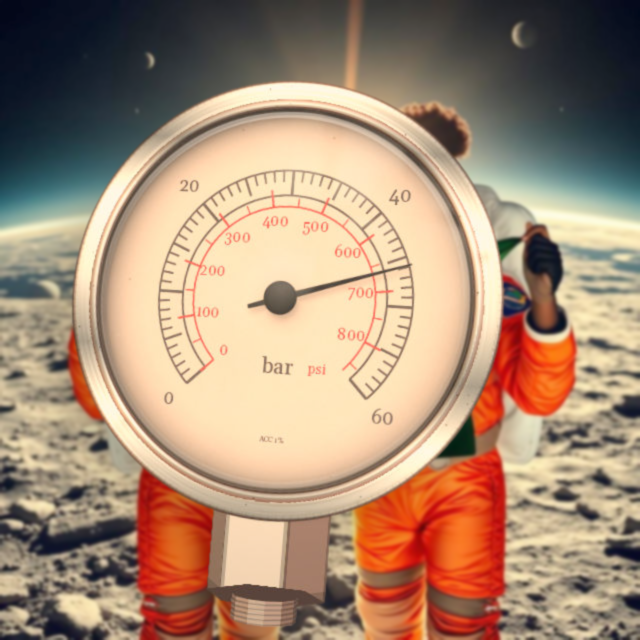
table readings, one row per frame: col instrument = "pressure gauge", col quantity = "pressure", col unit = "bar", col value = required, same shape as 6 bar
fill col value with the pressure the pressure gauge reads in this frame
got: 46 bar
